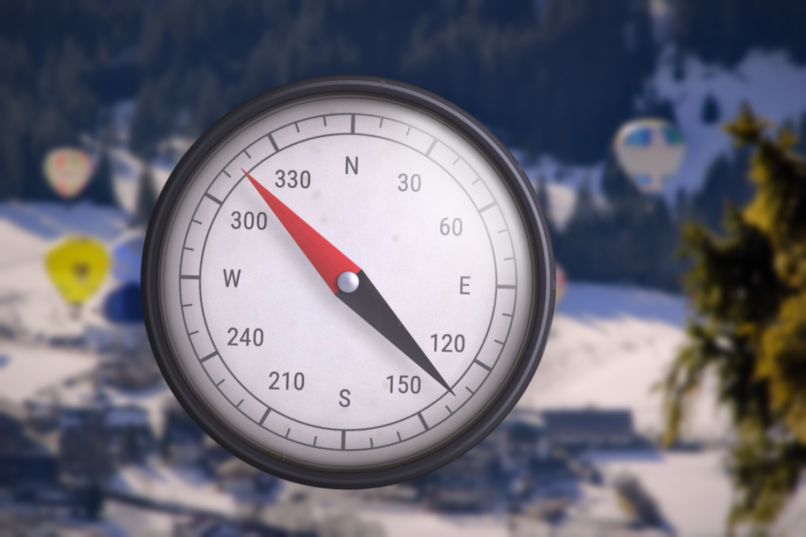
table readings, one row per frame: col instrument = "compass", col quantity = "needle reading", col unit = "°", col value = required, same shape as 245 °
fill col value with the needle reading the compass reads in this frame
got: 315 °
